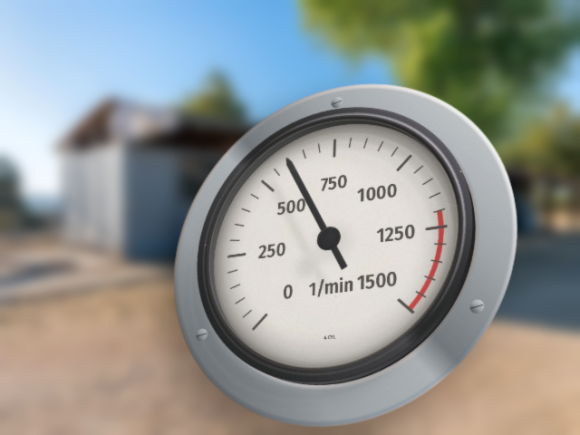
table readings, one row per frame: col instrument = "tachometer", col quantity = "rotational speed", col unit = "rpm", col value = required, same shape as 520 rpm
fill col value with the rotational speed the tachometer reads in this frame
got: 600 rpm
